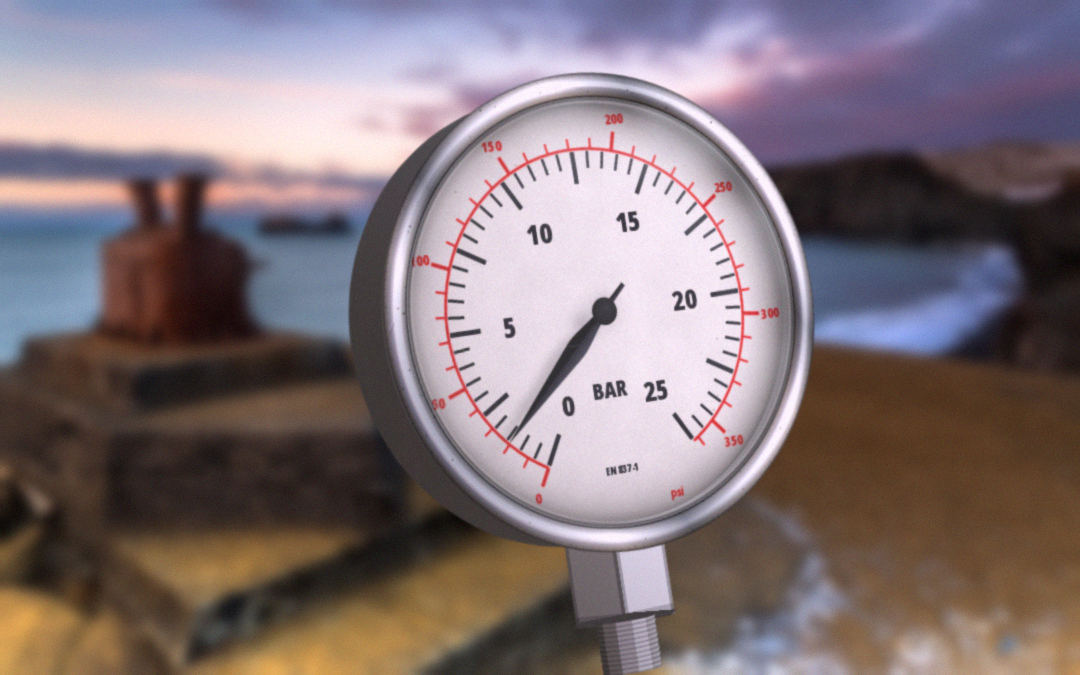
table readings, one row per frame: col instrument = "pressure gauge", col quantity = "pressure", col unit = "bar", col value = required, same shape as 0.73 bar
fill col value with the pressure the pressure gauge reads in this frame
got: 1.5 bar
